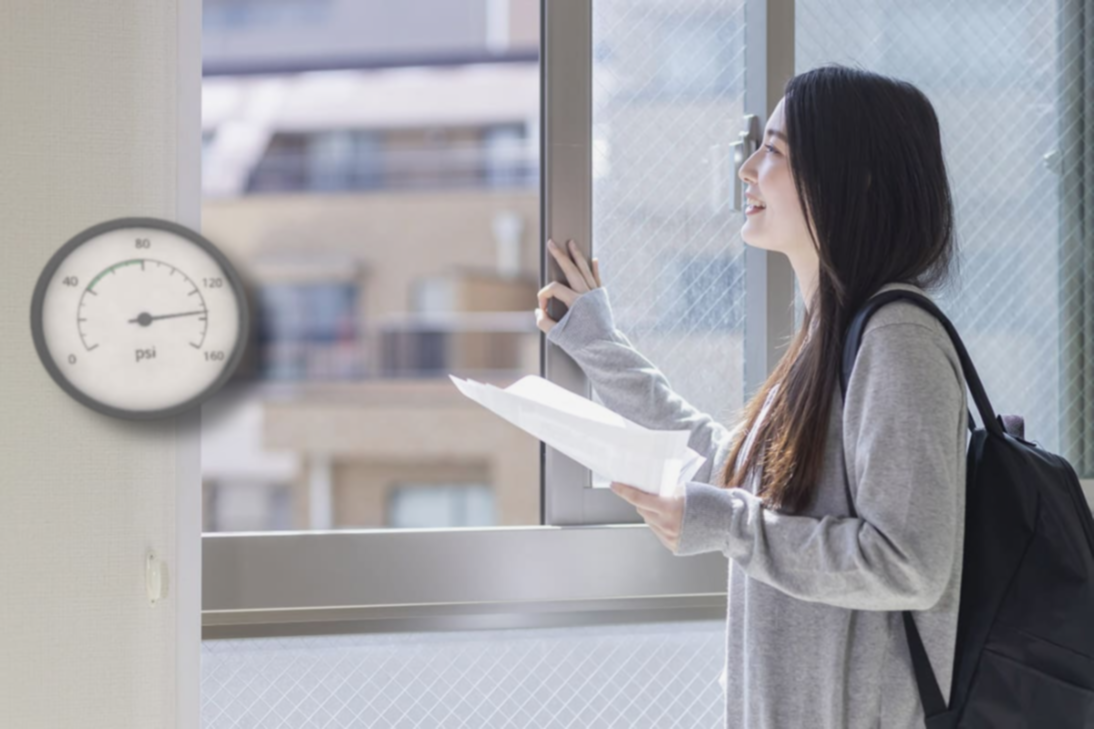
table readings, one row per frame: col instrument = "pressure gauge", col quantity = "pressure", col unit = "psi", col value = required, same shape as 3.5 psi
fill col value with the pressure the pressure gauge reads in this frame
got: 135 psi
